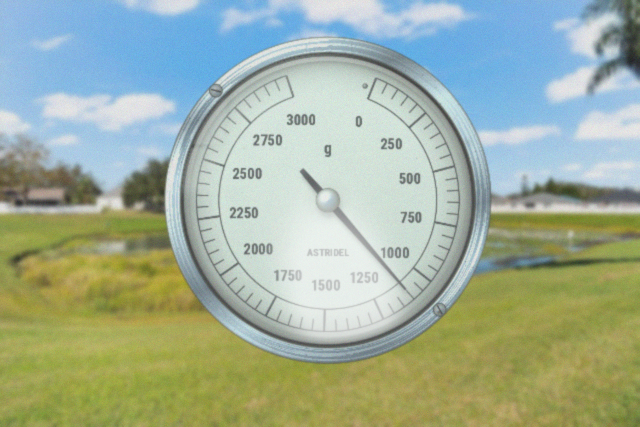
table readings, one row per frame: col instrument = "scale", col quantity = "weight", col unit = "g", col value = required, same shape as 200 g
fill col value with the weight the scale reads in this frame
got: 1100 g
